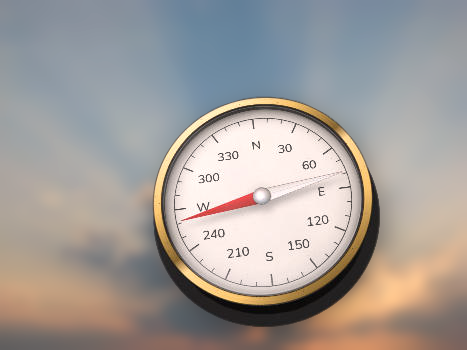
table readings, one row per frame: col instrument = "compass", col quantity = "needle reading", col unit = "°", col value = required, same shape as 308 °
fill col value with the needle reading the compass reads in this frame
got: 260 °
